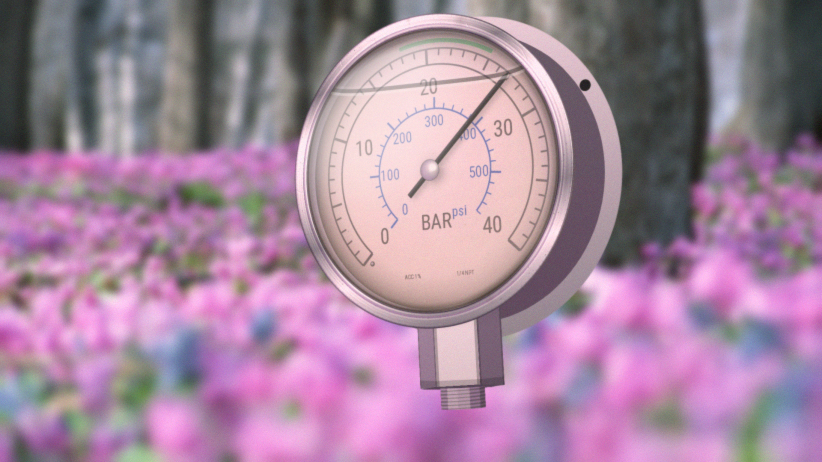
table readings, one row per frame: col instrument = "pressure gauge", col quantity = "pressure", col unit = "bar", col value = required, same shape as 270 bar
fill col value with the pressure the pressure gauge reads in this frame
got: 27 bar
